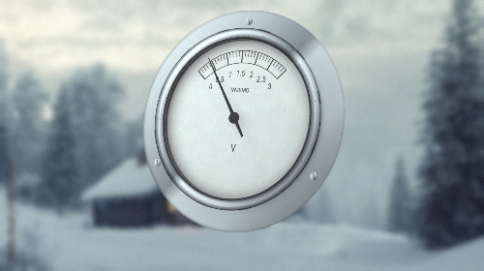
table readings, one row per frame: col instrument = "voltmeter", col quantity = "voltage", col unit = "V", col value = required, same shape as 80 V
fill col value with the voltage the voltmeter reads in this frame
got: 0.5 V
